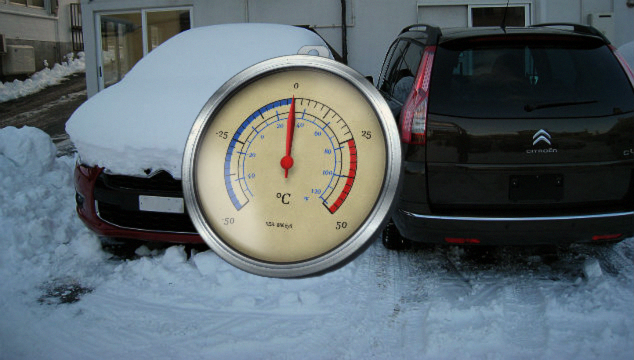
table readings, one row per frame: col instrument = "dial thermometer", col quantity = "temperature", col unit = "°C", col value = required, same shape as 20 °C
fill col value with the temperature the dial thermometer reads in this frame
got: 0 °C
